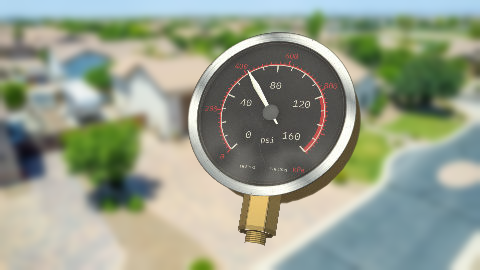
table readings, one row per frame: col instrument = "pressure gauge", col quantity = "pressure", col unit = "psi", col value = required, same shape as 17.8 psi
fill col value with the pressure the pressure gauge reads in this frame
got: 60 psi
